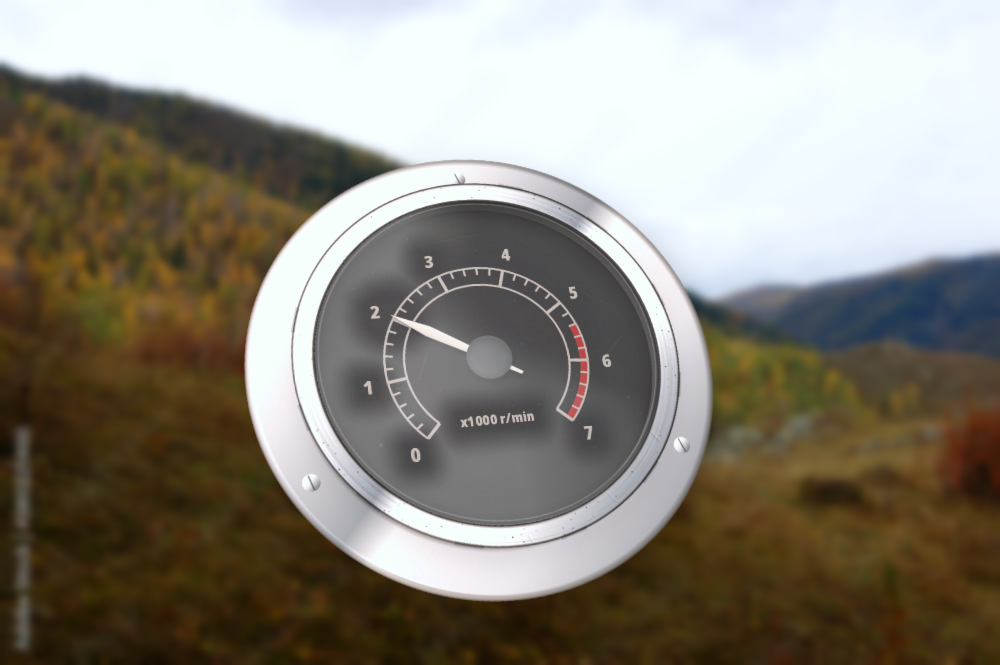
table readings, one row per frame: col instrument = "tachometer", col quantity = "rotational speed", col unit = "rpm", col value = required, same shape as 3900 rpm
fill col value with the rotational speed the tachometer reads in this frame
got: 2000 rpm
